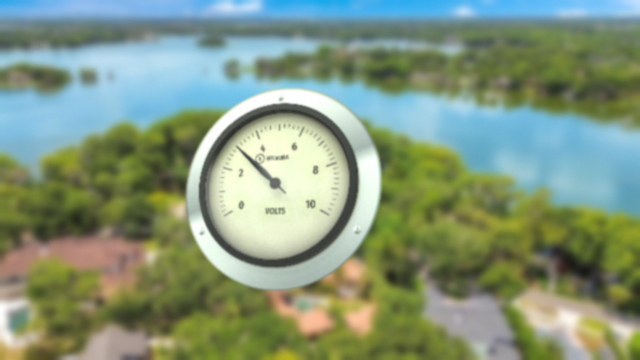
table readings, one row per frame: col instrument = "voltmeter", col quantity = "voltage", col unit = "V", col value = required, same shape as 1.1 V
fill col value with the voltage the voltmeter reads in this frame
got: 3 V
